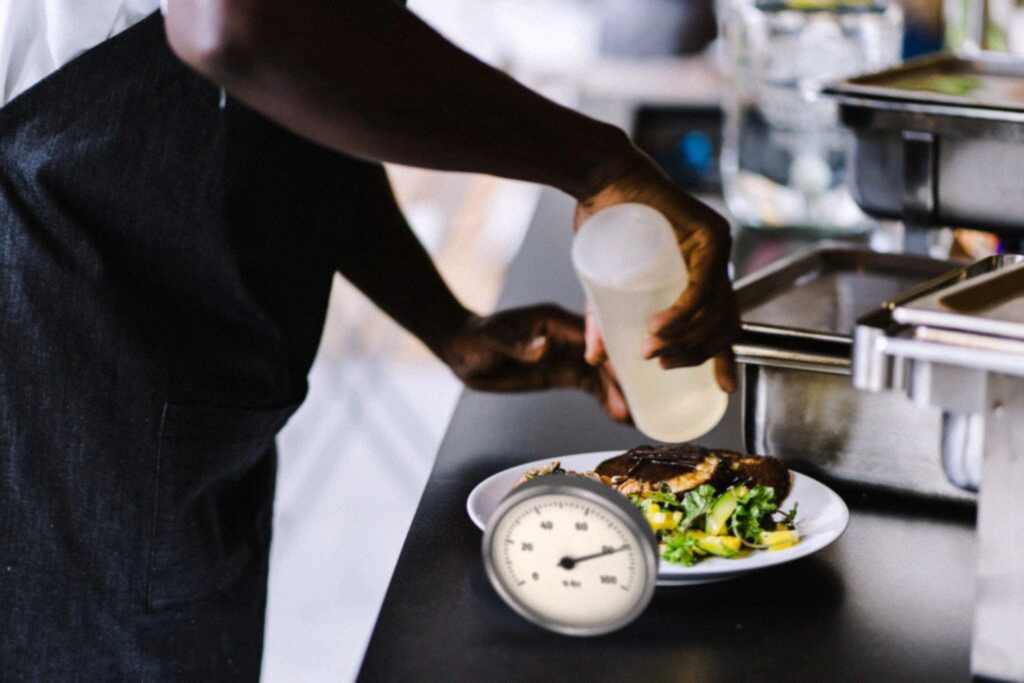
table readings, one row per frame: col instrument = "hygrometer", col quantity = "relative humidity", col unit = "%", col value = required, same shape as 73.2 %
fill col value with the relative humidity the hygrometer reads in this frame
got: 80 %
